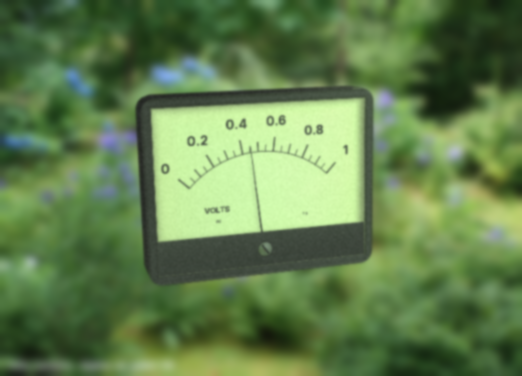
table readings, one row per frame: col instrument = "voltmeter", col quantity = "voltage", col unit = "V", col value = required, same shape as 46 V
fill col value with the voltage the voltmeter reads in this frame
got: 0.45 V
